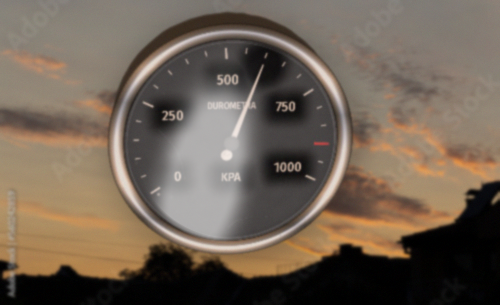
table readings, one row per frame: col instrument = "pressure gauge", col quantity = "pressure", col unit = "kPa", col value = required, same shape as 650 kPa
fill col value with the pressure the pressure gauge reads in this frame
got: 600 kPa
